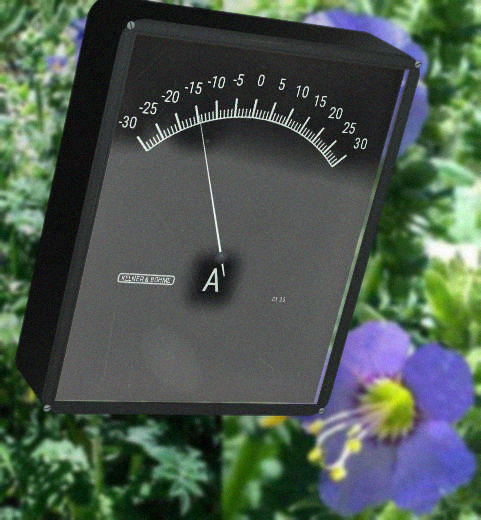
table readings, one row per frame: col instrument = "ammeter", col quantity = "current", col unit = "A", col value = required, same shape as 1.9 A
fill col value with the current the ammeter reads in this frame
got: -15 A
